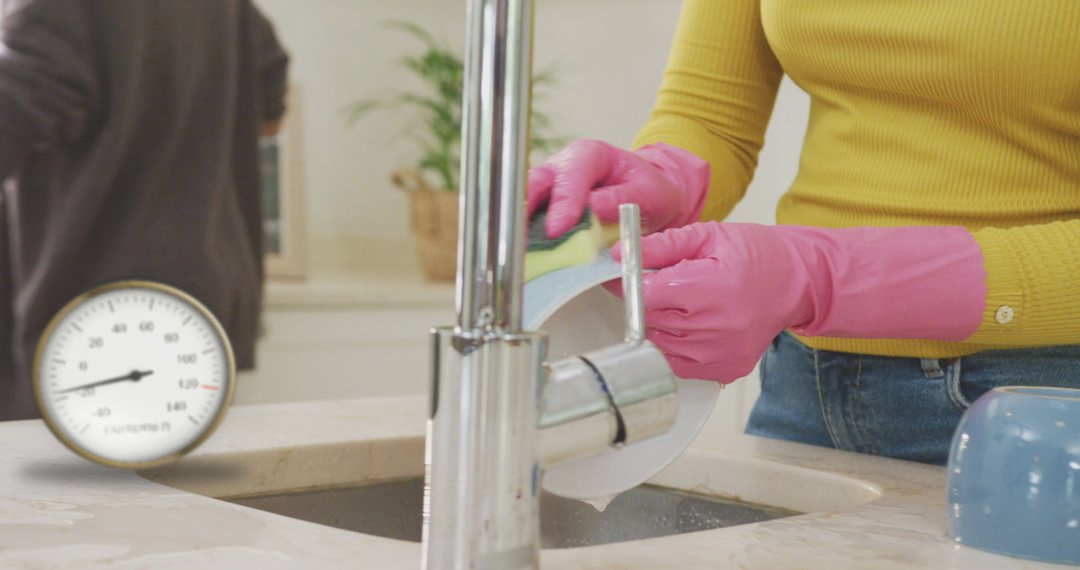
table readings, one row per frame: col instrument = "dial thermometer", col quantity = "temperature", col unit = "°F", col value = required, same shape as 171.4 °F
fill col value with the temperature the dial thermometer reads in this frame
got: -16 °F
